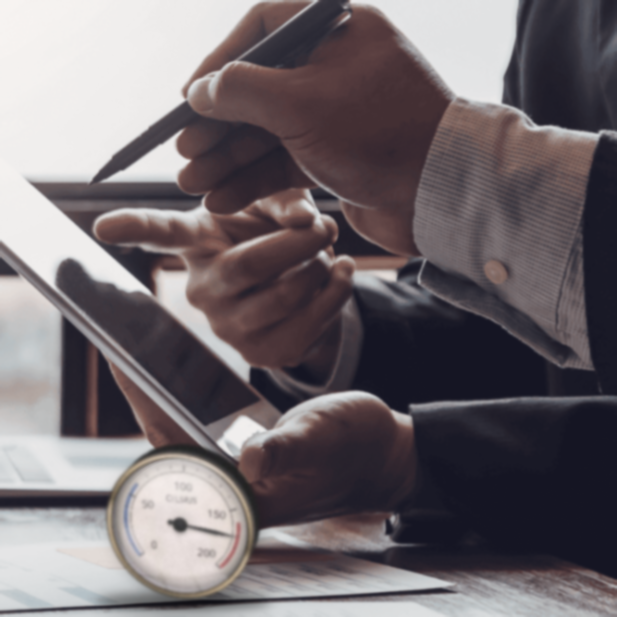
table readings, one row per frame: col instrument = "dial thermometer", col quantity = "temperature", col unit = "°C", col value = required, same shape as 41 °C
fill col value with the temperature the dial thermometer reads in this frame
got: 170 °C
